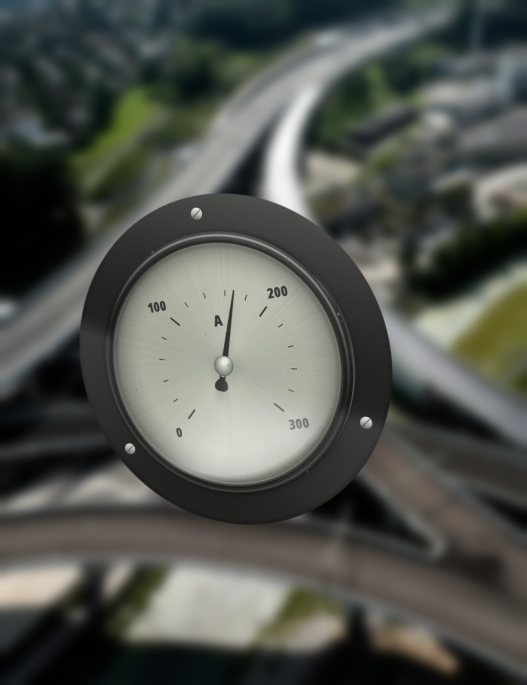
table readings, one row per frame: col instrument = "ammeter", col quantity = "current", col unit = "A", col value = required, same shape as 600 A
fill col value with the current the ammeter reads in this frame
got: 170 A
